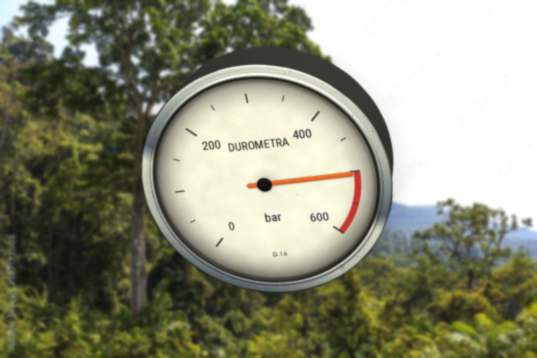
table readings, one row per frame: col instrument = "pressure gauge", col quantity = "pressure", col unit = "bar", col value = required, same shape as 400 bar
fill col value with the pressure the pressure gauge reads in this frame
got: 500 bar
